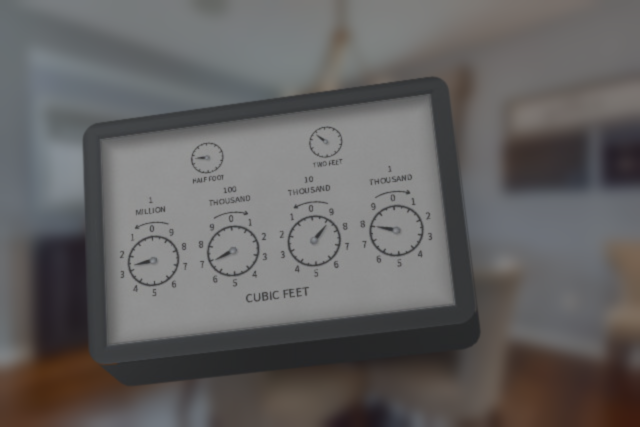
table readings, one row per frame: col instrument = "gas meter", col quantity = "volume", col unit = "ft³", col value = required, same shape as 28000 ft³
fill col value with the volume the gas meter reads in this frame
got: 268800 ft³
